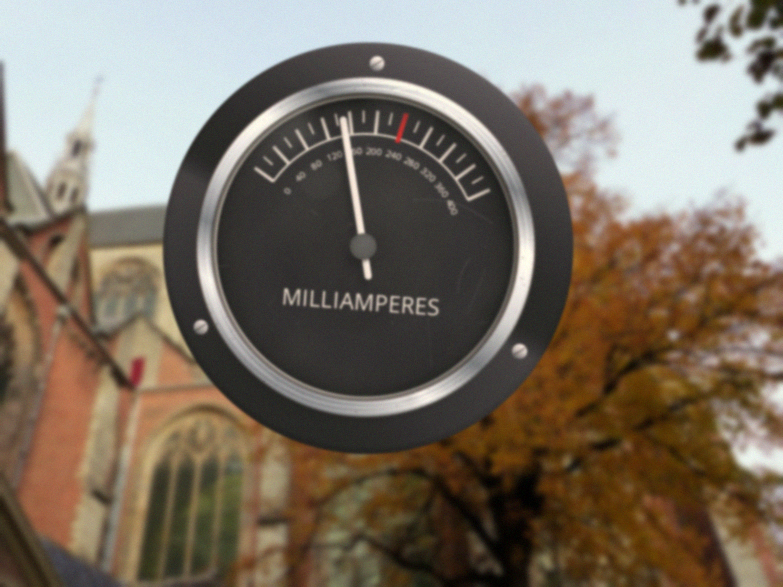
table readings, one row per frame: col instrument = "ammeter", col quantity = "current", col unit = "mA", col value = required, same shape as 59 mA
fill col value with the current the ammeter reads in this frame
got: 150 mA
